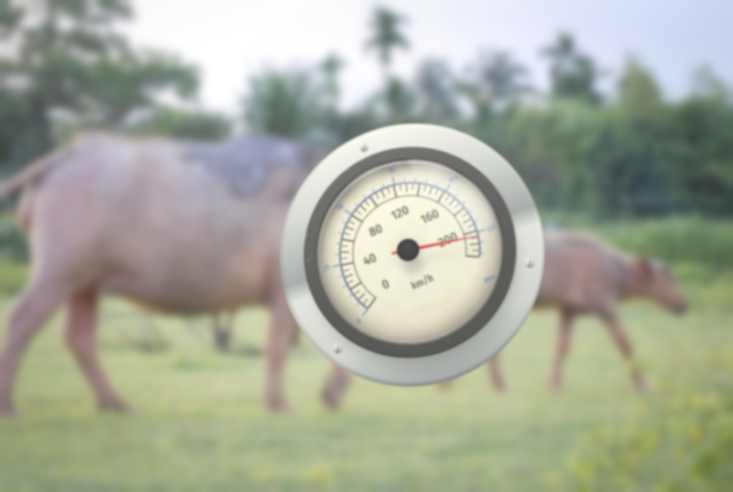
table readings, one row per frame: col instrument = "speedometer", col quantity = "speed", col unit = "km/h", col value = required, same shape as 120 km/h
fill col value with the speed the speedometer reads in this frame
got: 205 km/h
